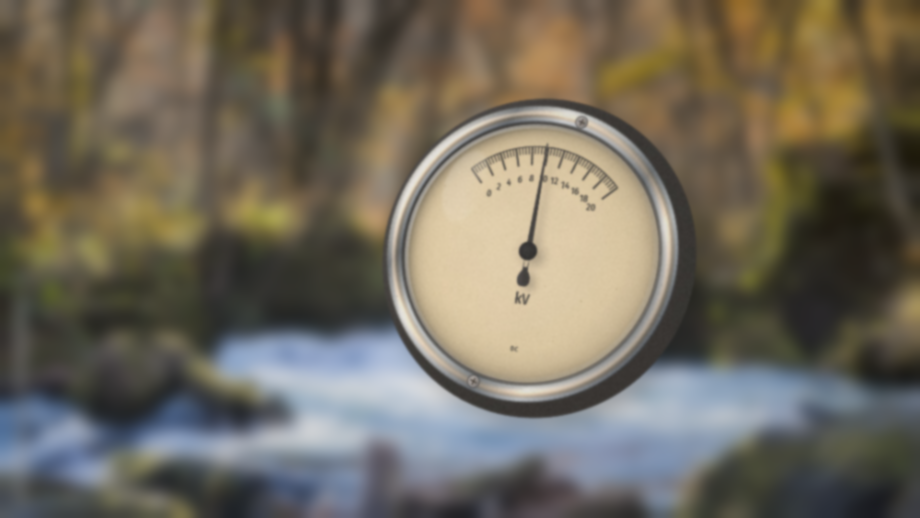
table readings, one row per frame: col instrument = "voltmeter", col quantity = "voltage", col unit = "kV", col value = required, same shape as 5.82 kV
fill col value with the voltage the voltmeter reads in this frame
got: 10 kV
